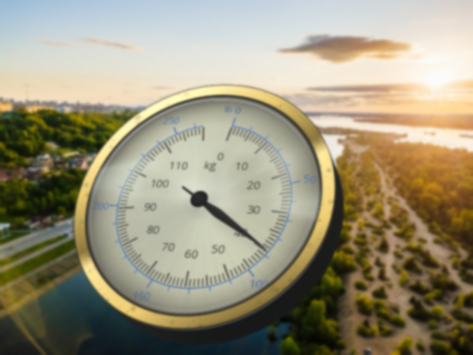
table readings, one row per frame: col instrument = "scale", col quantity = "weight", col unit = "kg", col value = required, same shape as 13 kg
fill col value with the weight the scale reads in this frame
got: 40 kg
